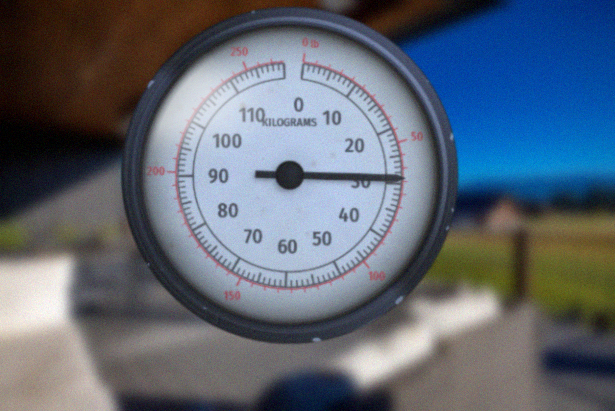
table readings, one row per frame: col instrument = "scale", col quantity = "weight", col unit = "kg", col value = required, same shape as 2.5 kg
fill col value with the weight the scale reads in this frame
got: 29 kg
